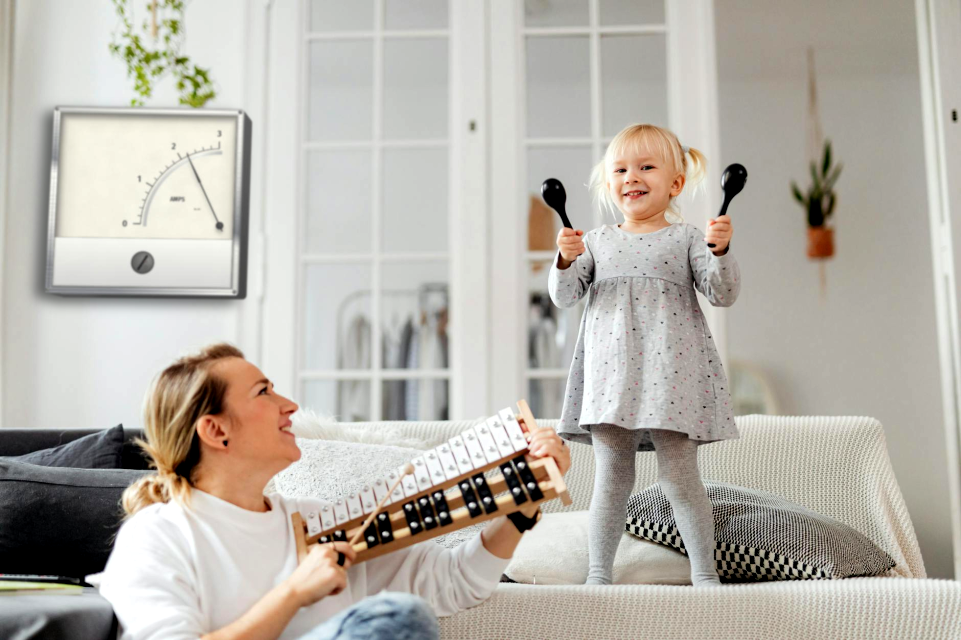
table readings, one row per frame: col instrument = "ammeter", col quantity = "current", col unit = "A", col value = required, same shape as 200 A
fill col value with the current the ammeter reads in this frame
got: 2.2 A
